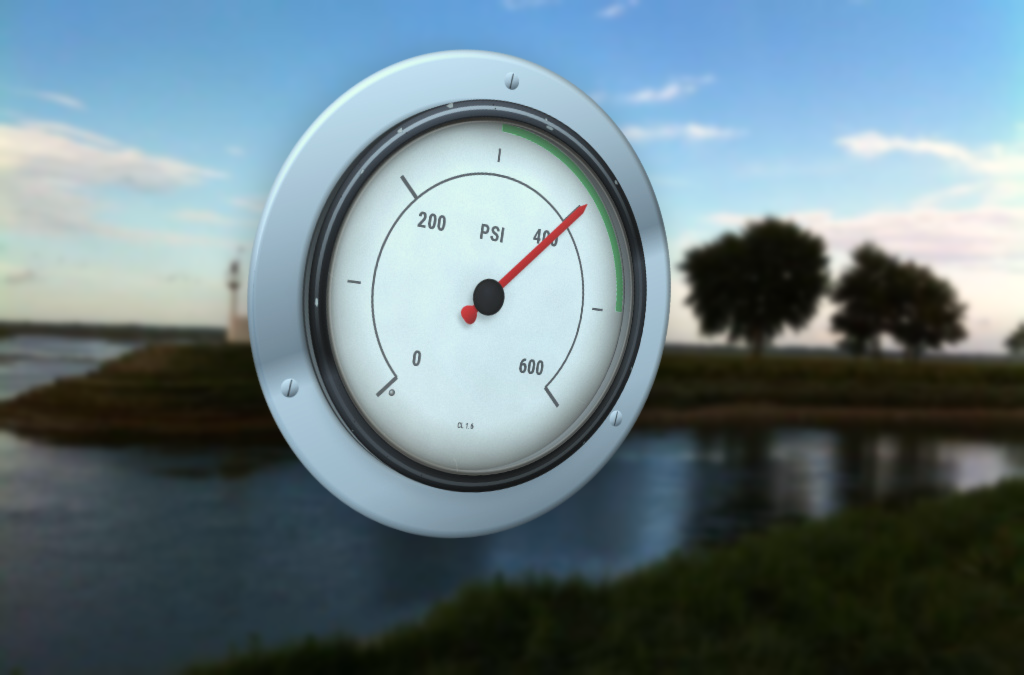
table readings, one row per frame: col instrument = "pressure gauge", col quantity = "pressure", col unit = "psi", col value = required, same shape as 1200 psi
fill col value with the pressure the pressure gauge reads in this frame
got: 400 psi
